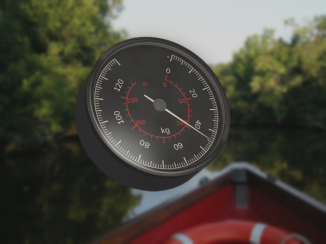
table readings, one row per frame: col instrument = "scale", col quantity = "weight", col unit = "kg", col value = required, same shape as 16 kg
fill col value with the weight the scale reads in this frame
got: 45 kg
